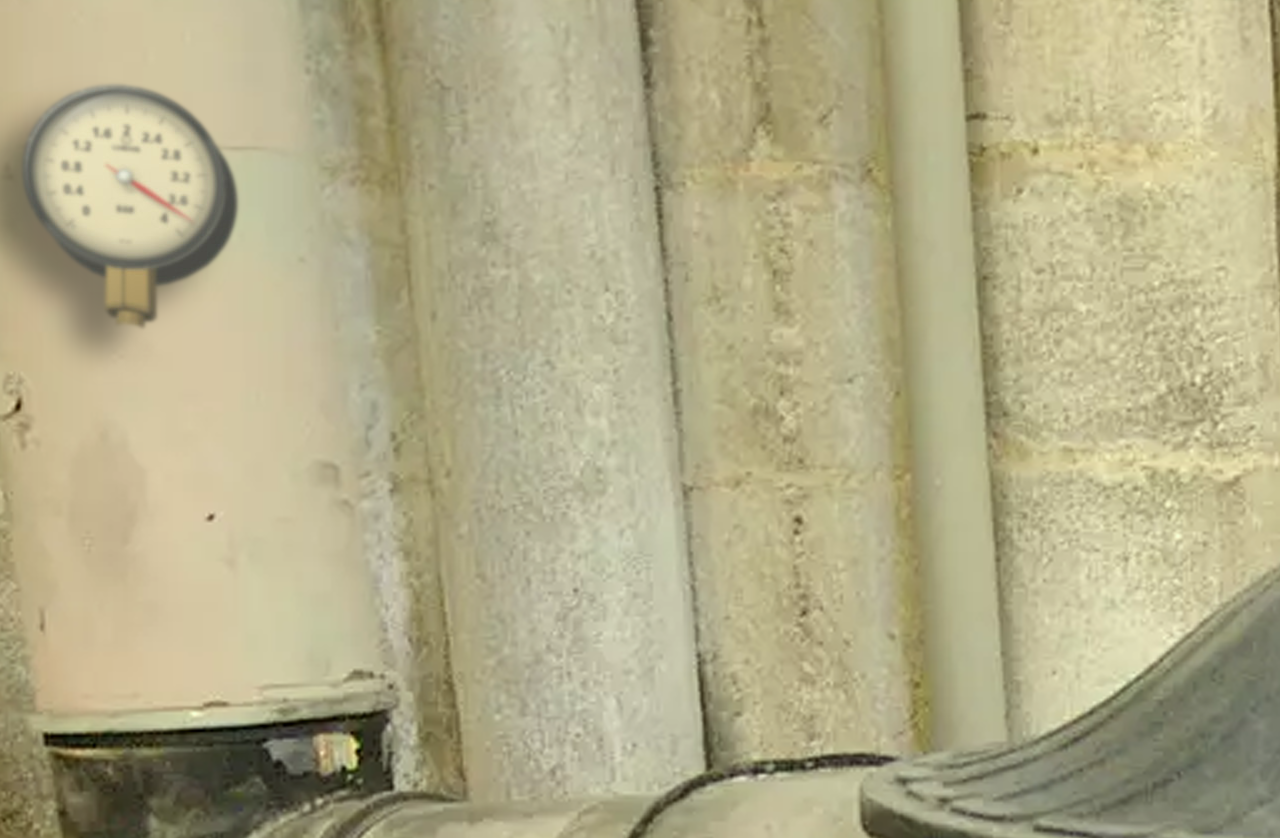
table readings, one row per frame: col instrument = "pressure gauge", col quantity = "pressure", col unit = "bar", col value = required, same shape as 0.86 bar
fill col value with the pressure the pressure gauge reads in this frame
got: 3.8 bar
